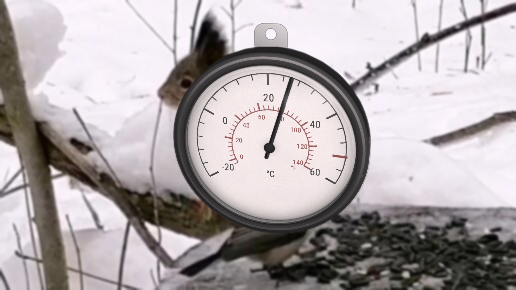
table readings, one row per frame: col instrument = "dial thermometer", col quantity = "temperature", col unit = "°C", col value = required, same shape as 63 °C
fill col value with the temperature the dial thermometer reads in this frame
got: 26 °C
